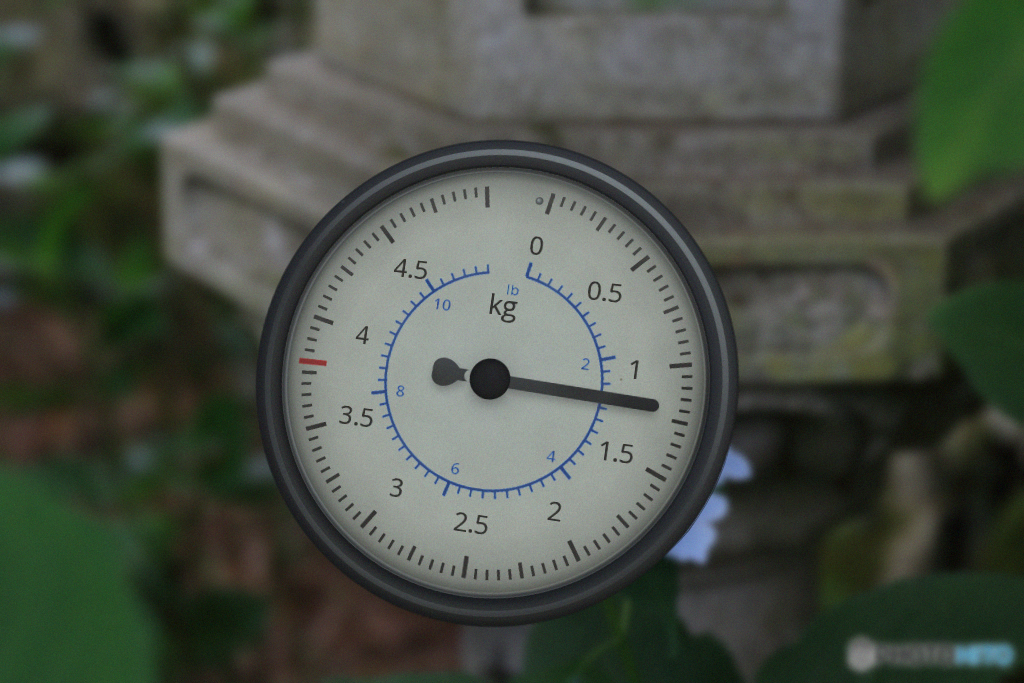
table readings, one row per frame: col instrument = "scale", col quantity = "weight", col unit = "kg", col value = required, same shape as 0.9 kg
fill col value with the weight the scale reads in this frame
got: 1.2 kg
